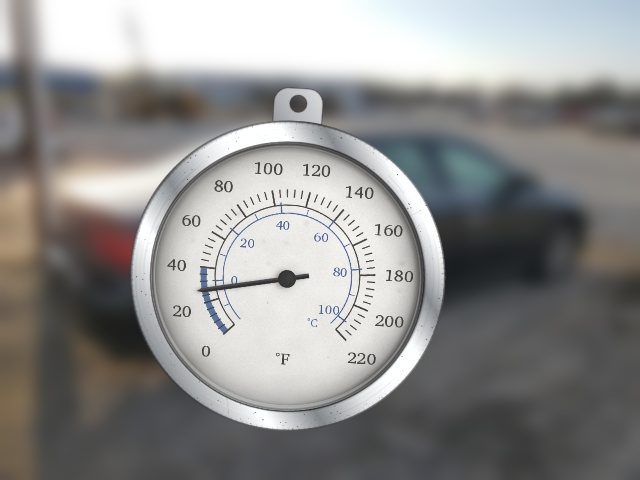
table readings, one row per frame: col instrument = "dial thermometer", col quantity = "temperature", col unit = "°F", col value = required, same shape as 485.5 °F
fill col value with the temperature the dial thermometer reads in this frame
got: 28 °F
